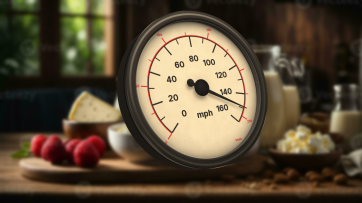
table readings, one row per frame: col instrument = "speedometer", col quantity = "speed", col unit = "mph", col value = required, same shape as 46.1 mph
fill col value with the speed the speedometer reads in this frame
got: 150 mph
